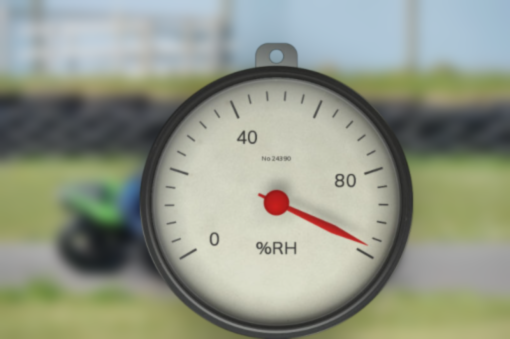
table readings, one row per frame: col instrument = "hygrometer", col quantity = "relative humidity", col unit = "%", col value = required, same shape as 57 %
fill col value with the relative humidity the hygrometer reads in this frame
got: 98 %
